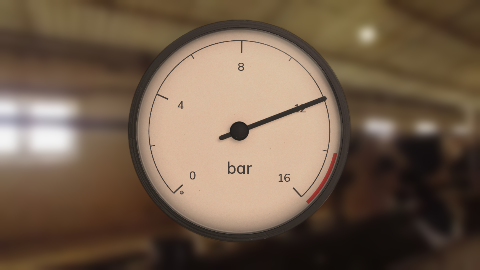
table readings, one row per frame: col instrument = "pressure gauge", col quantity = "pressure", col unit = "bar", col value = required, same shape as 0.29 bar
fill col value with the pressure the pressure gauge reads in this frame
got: 12 bar
